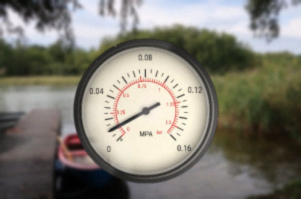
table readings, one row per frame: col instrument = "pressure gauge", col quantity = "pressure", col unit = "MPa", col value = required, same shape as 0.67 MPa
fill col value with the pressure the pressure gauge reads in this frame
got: 0.01 MPa
